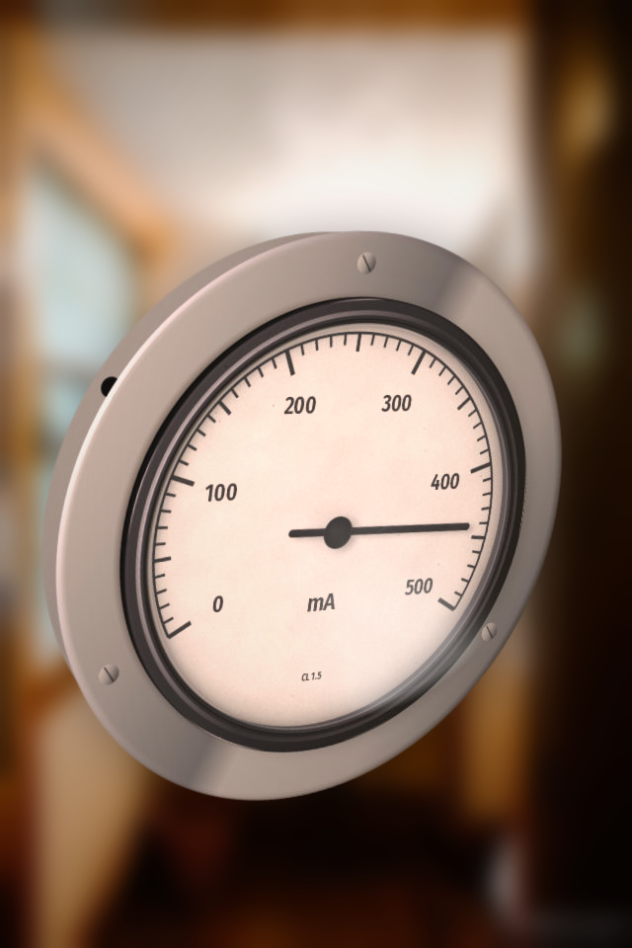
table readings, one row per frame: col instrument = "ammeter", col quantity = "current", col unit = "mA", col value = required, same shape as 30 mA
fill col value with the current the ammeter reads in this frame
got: 440 mA
